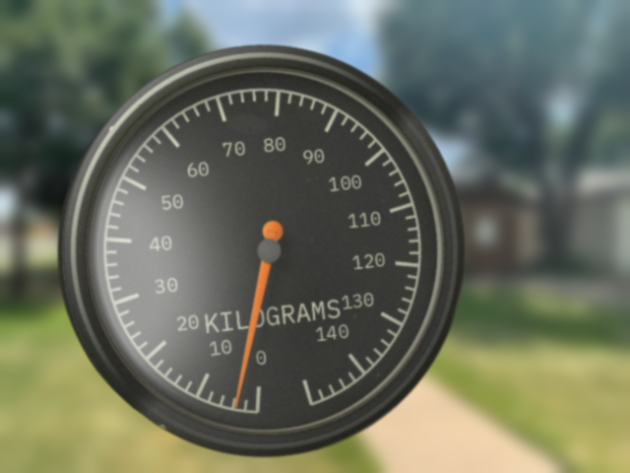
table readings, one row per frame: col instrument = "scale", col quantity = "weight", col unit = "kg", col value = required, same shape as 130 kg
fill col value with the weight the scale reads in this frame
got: 4 kg
